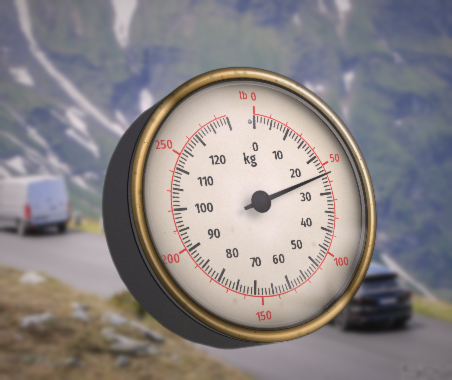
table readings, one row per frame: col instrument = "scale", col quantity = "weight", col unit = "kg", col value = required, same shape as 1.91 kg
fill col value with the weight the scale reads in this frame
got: 25 kg
